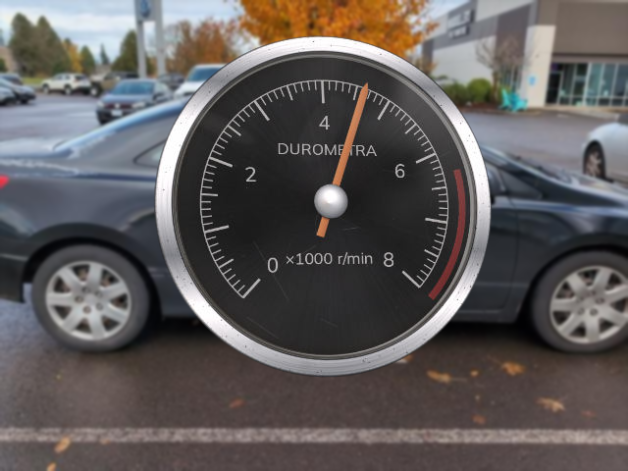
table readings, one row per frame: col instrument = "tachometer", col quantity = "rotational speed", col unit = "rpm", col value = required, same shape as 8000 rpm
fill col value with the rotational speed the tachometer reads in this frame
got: 4600 rpm
